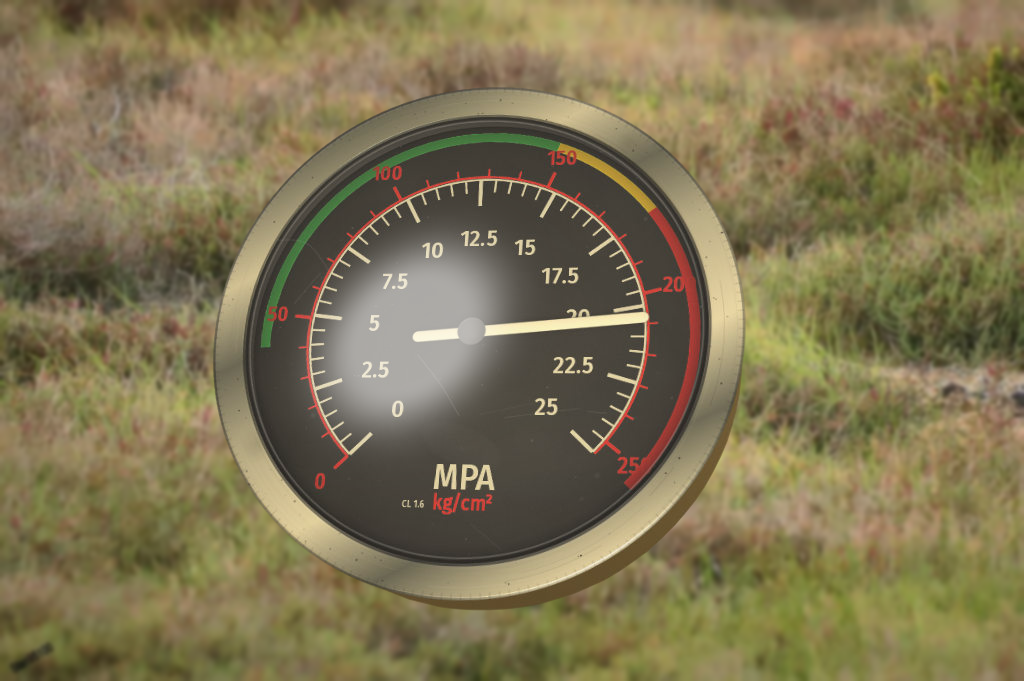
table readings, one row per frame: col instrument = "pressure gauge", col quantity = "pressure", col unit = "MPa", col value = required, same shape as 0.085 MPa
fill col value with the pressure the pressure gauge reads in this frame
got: 20.5 MPa
